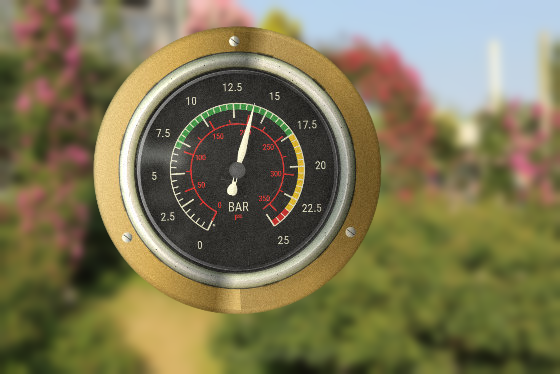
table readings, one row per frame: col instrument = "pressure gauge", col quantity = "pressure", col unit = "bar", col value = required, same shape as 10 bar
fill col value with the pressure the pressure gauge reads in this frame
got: 14 bar
